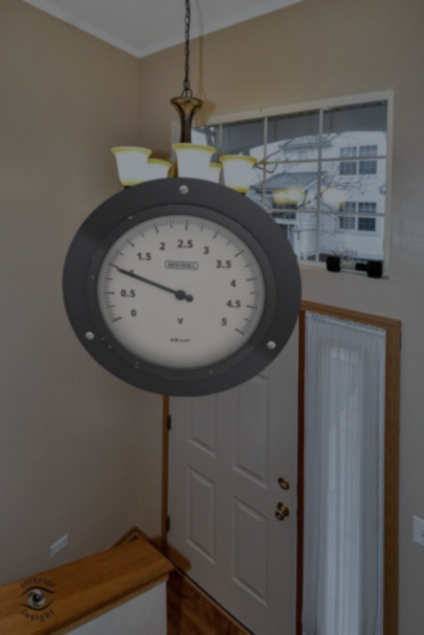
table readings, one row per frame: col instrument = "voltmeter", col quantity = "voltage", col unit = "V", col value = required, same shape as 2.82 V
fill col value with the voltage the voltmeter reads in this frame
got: 1 V
